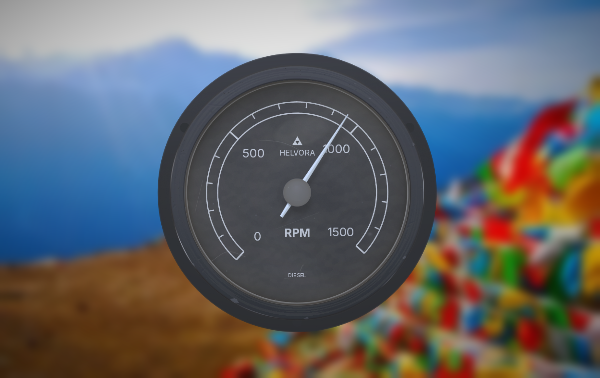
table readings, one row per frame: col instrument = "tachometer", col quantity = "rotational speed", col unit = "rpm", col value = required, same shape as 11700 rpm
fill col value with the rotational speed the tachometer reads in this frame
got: 950 rpm
